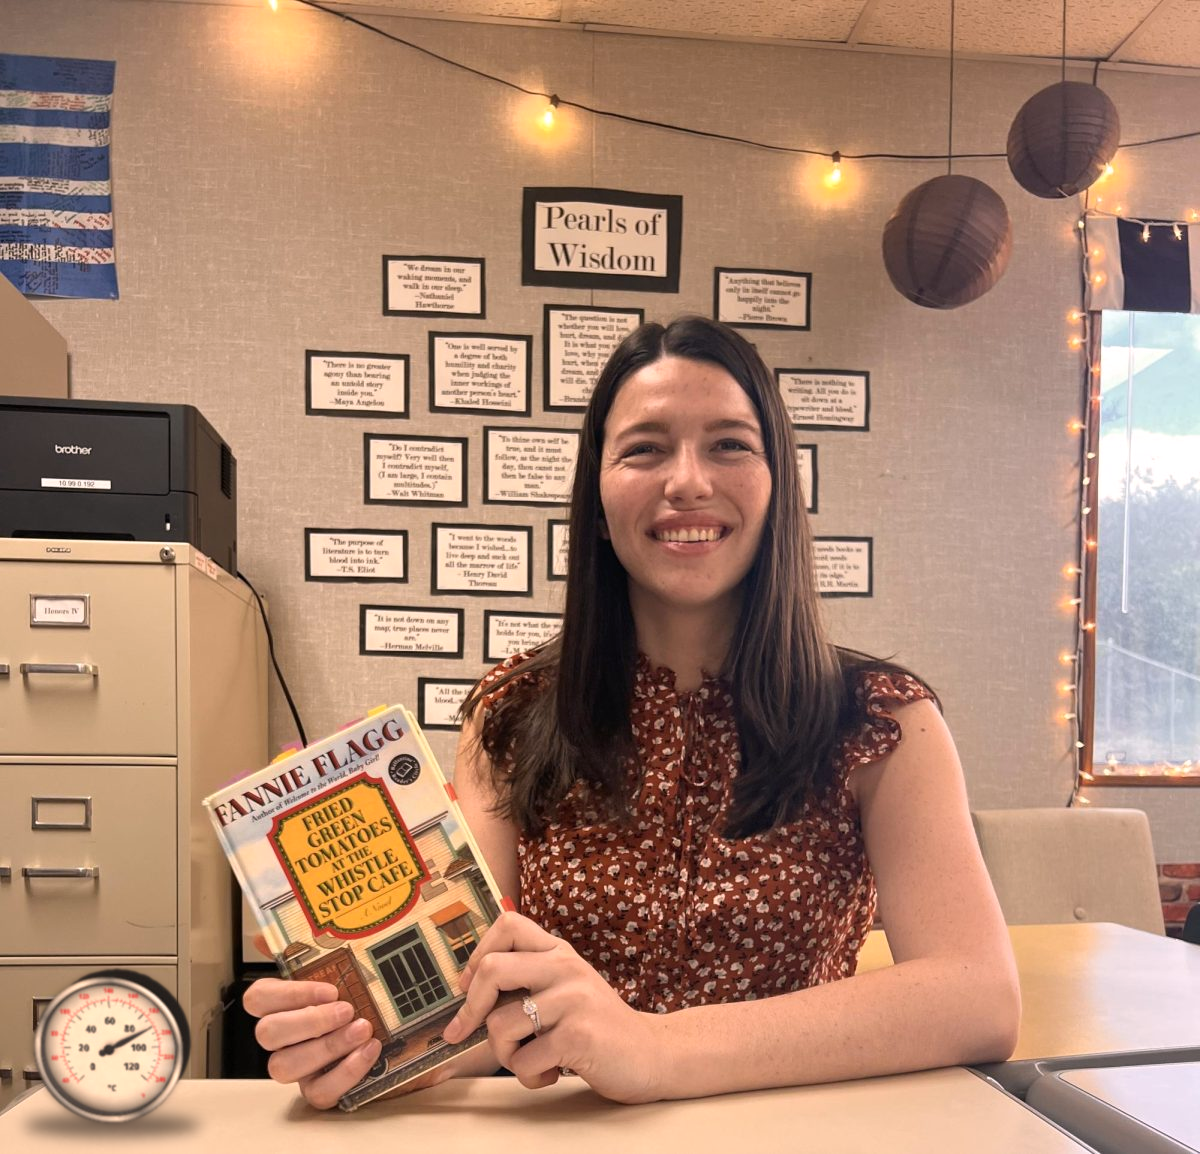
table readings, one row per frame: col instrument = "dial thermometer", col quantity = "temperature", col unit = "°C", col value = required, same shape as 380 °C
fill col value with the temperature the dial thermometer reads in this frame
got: 88 °C
